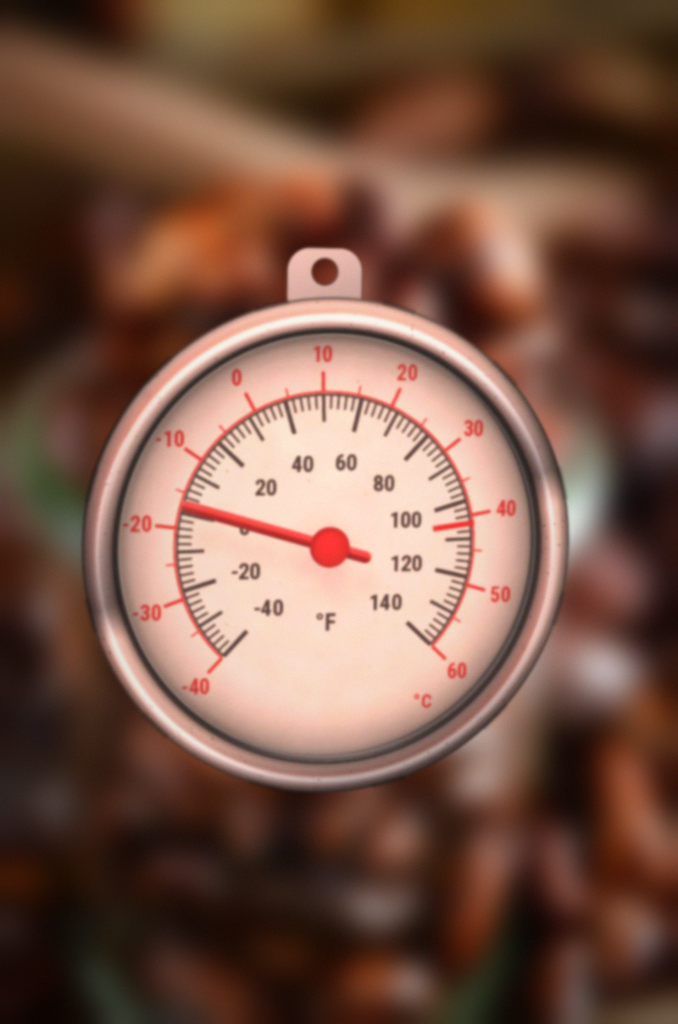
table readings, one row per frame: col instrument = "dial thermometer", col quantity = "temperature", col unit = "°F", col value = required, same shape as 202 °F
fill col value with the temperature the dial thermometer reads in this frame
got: 2 °F
